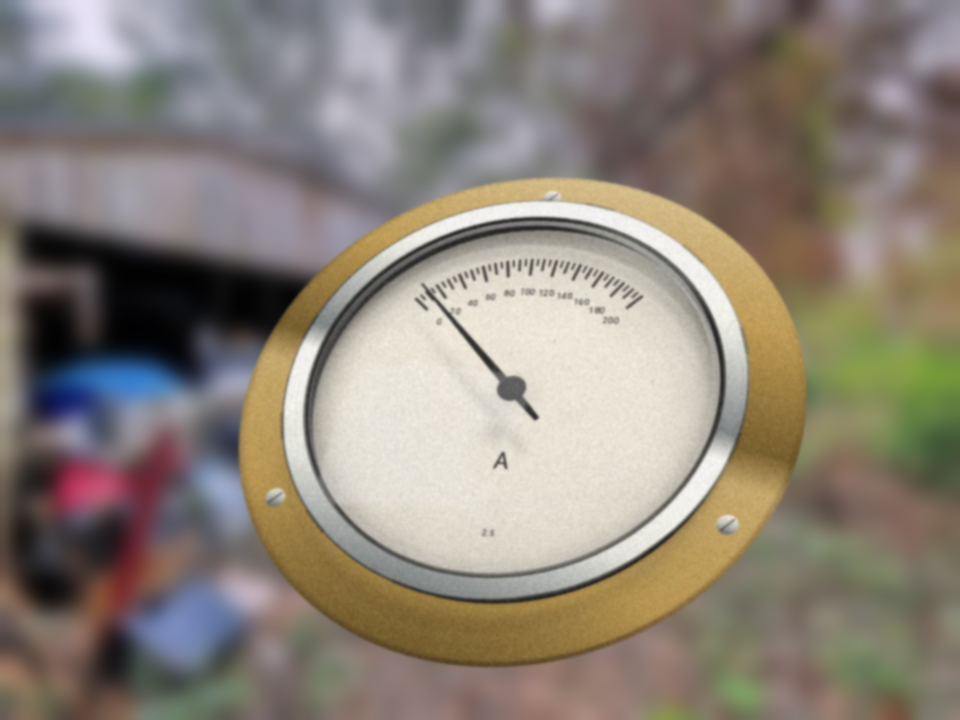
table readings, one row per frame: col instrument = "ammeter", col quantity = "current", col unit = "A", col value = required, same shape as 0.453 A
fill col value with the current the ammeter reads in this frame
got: 10 A
